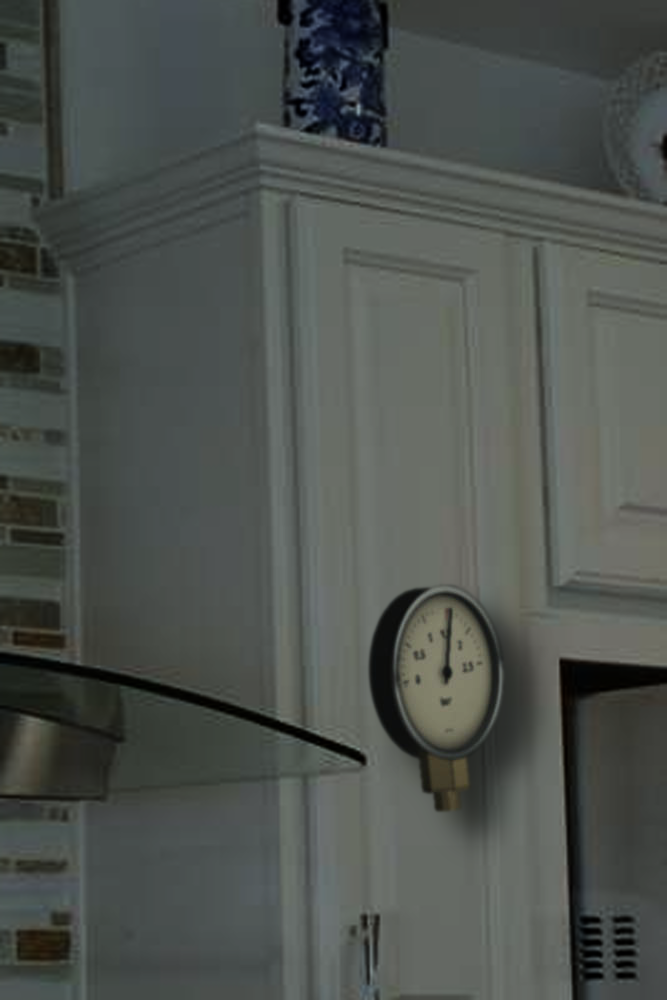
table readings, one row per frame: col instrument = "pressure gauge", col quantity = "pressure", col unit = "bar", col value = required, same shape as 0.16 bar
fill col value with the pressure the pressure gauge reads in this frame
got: 1.5 bar
